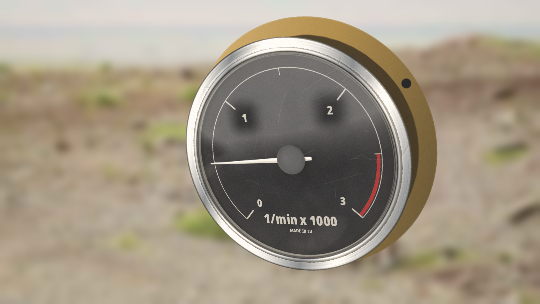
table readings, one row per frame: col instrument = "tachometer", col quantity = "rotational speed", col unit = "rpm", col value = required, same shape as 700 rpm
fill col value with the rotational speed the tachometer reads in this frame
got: 500 rpm
